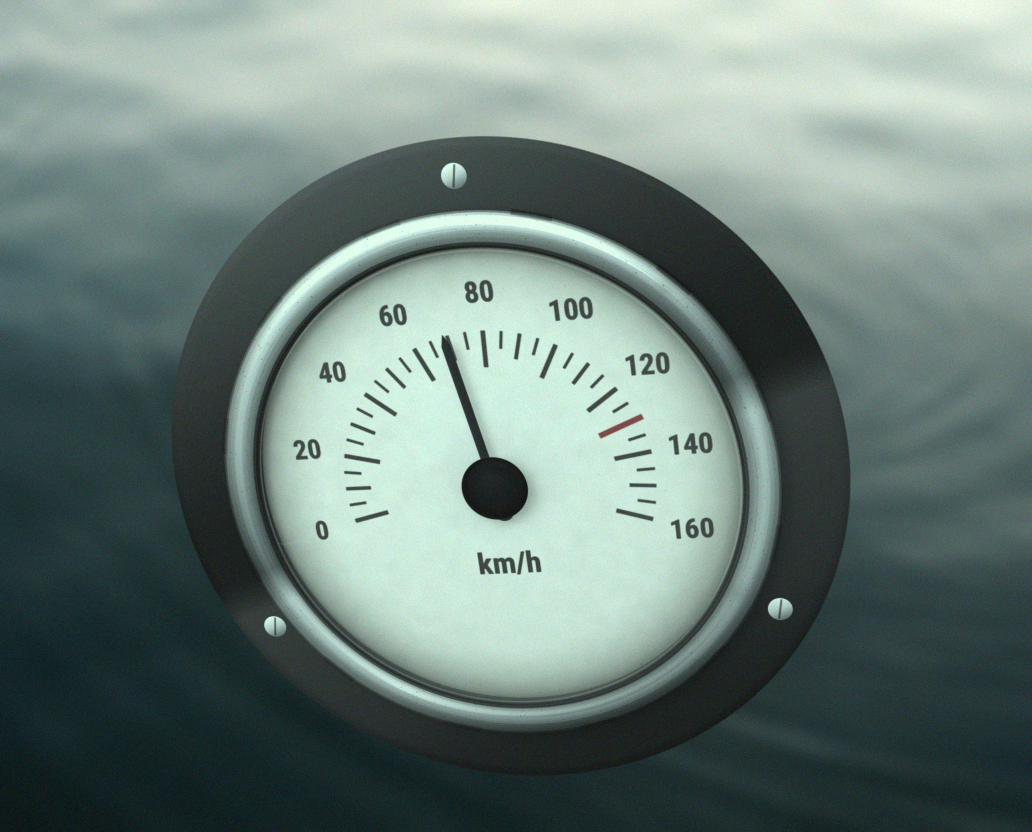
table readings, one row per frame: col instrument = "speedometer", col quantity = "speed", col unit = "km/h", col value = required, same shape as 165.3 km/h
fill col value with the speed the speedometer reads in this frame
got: 70 km/h
